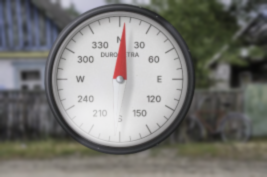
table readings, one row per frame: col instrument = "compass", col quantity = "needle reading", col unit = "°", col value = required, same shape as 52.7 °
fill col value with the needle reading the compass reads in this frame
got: 5 °
